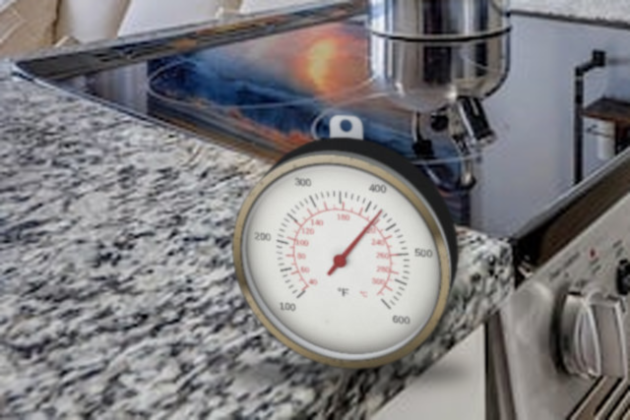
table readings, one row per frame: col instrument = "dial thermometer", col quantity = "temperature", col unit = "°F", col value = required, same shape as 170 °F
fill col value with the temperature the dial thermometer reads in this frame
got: 420 °F
